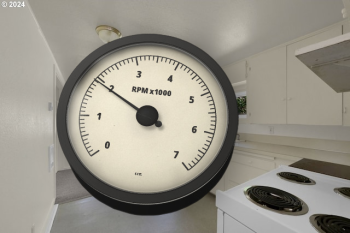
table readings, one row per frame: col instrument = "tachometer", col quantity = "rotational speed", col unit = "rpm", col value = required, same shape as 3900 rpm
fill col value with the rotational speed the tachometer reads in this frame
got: 1900 rpm
